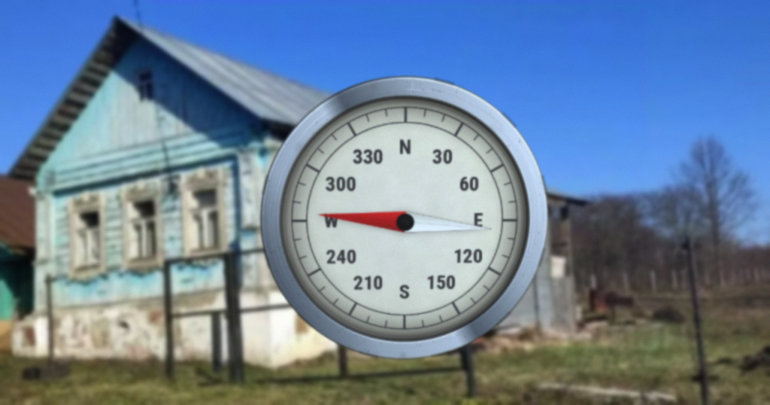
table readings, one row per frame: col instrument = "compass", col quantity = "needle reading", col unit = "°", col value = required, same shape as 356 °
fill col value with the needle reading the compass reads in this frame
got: 275 °
